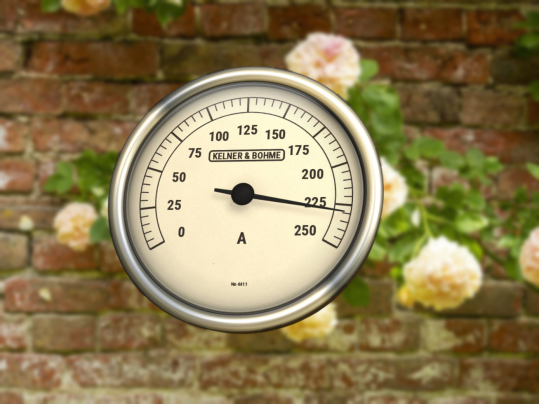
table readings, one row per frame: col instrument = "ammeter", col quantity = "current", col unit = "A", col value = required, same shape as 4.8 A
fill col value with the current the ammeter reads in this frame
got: 230 A
